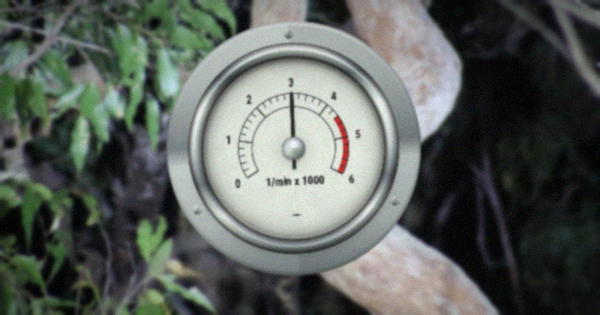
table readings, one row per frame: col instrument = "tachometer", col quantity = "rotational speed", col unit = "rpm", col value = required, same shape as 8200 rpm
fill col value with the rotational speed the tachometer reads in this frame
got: 3000 rpm
